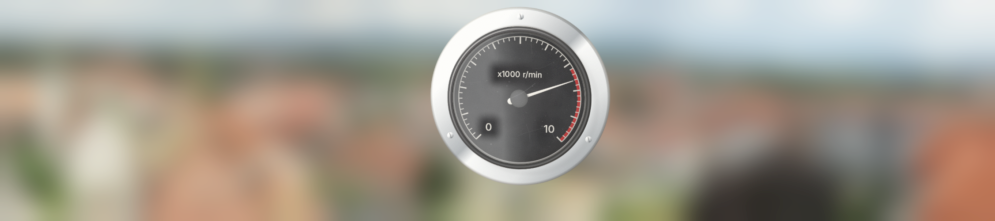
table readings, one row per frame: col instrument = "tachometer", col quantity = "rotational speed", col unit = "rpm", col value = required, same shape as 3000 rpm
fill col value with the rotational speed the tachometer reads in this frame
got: 7600 rpm
